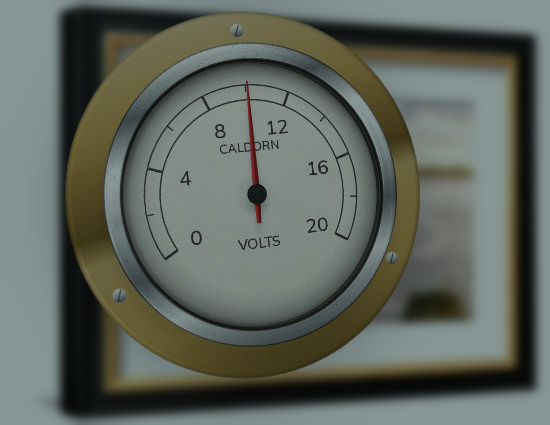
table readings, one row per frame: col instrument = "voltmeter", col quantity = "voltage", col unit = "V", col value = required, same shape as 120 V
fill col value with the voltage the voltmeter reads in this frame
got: 10 V
